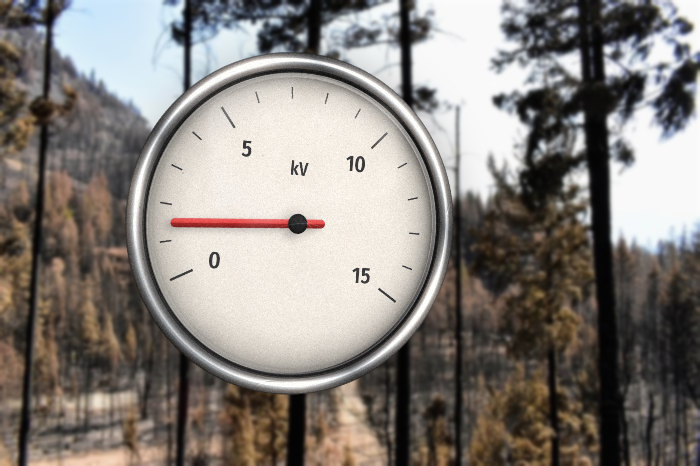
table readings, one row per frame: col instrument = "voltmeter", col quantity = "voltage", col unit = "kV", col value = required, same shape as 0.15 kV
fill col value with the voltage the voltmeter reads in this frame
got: 1.5 kV
